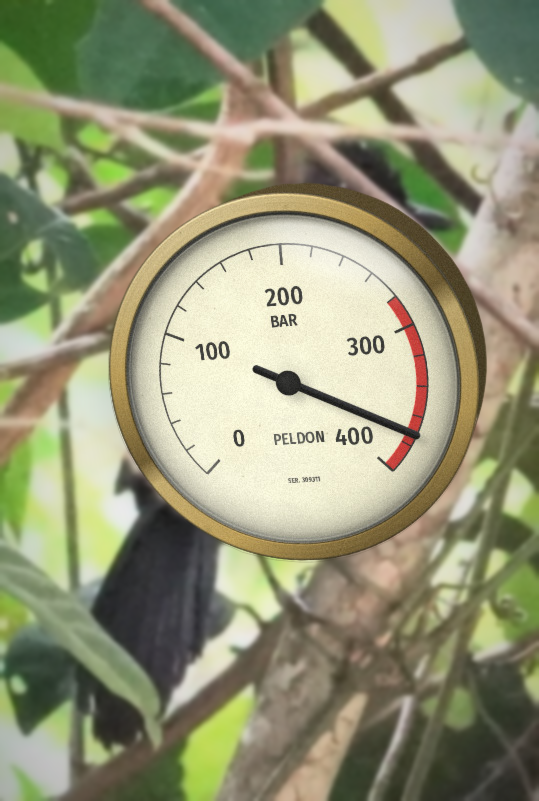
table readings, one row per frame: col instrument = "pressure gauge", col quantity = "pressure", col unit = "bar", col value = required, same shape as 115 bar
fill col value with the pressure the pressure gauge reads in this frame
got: 370 bar
